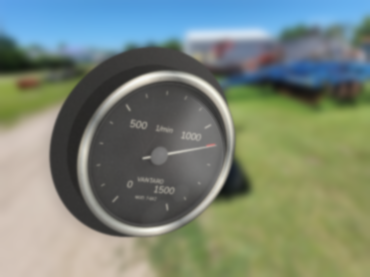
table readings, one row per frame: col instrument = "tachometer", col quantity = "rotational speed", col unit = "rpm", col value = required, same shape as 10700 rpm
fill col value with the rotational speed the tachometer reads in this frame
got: 1100 rpm
